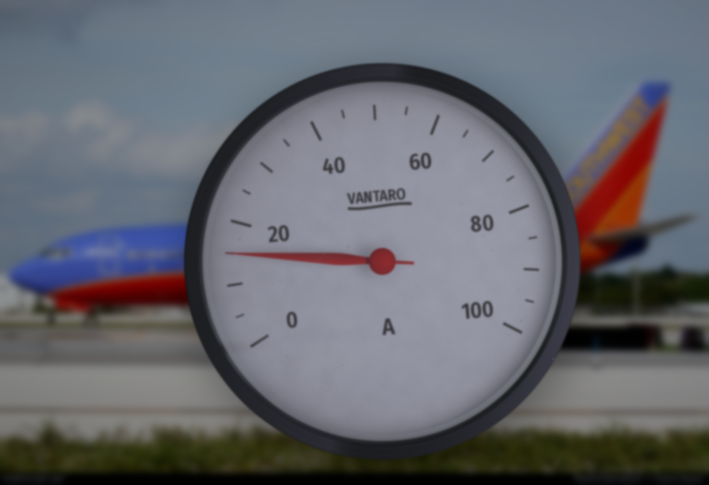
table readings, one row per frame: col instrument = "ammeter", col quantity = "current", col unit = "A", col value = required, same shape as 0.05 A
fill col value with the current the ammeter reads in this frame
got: 15 A
